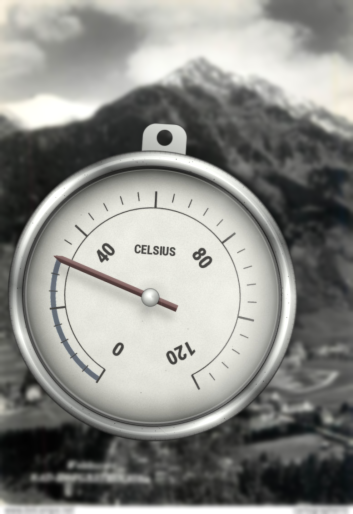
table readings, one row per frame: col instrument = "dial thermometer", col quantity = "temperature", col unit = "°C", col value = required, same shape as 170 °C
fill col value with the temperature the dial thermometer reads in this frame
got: 32 °C
